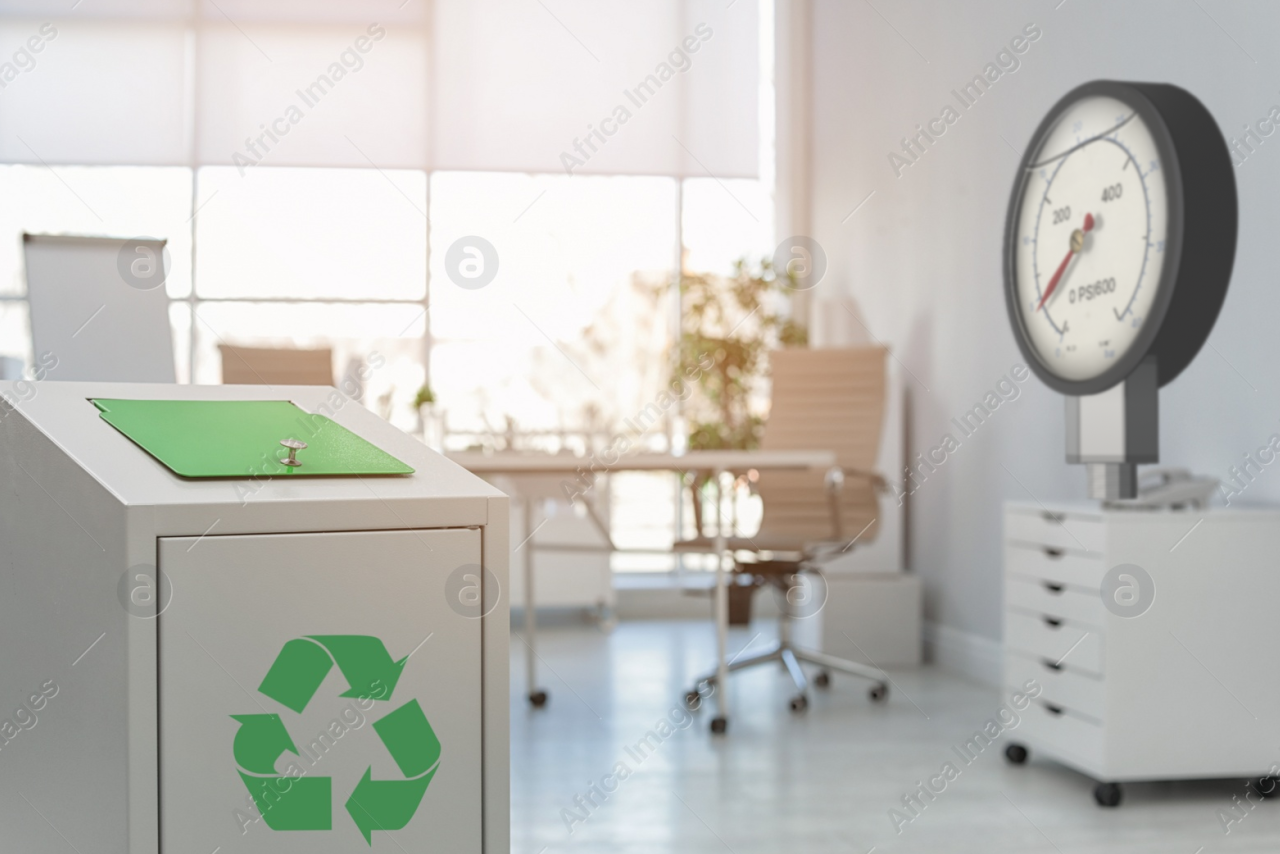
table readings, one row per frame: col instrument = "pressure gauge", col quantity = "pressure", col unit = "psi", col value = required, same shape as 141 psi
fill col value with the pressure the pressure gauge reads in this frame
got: 50 psi
